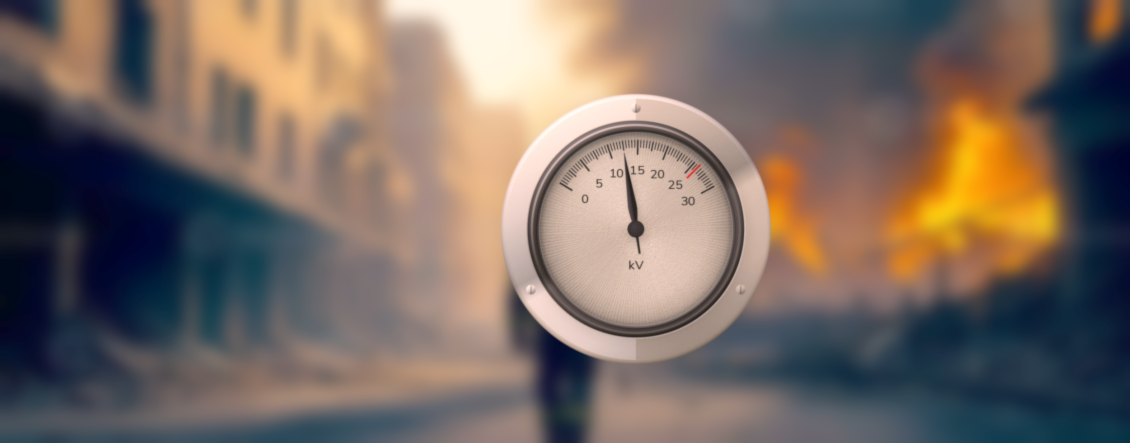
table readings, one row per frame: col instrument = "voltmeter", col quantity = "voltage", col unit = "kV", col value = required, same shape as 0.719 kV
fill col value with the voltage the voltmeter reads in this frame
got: 12.5 kV
